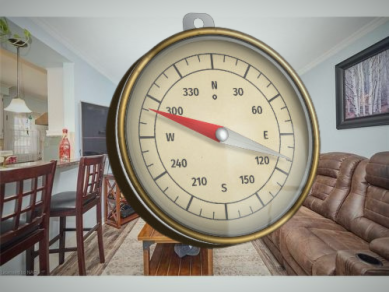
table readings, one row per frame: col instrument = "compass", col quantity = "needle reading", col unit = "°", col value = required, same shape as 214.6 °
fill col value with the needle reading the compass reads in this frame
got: 290 °
